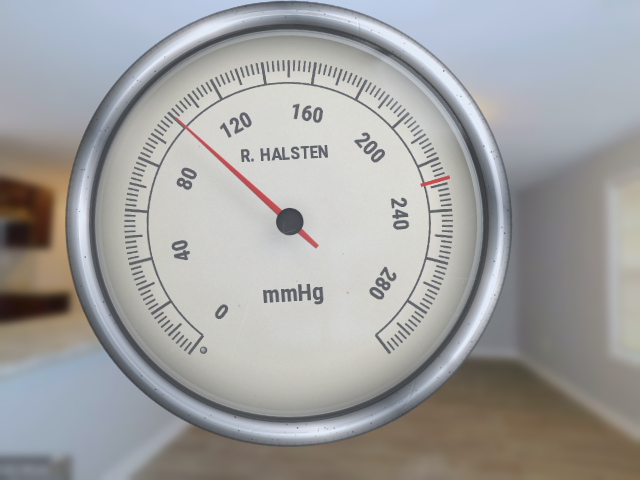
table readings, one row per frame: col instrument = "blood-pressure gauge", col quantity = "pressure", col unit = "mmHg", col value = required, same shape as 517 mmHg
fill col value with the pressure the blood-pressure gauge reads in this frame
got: 100 mmHg
